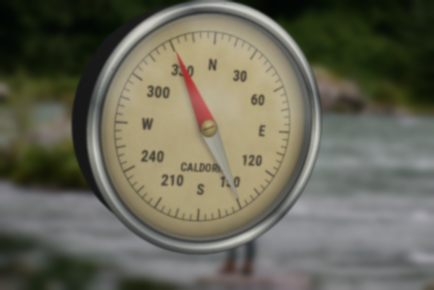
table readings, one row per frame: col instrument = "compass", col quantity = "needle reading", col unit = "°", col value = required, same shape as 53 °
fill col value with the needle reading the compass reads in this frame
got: 330 °
